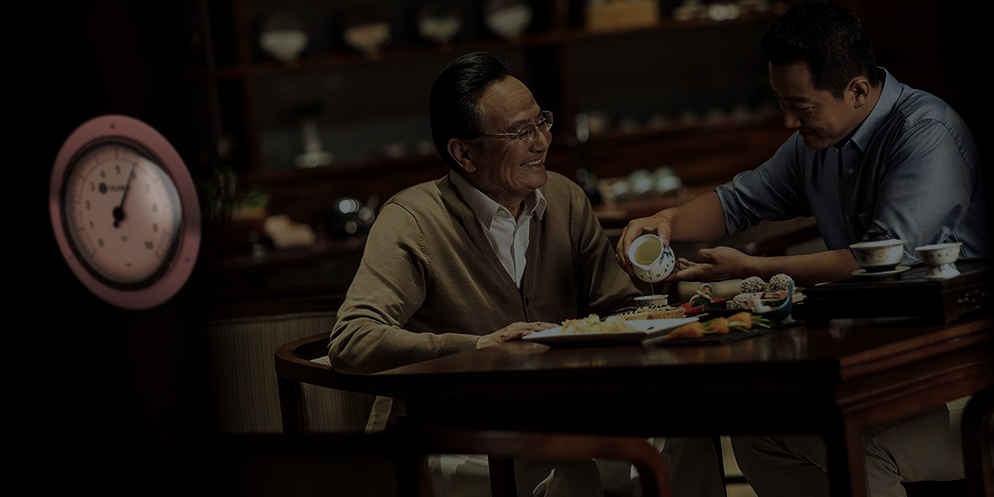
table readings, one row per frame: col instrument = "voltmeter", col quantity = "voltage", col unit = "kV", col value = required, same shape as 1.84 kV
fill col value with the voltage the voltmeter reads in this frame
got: 6 kV
